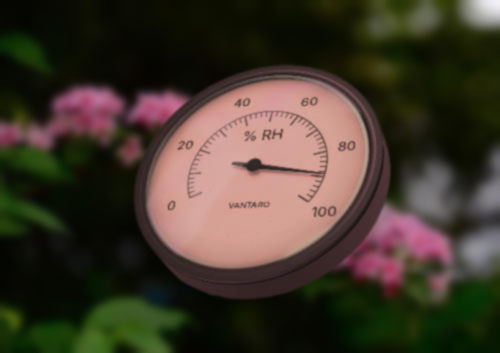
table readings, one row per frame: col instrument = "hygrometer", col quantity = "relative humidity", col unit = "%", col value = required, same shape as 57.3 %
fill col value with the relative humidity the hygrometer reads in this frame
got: 90 %
